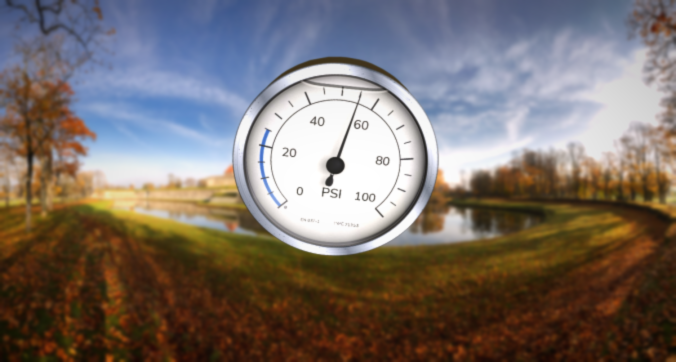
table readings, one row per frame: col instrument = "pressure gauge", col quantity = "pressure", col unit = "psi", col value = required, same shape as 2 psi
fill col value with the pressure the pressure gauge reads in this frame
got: 55 psi
